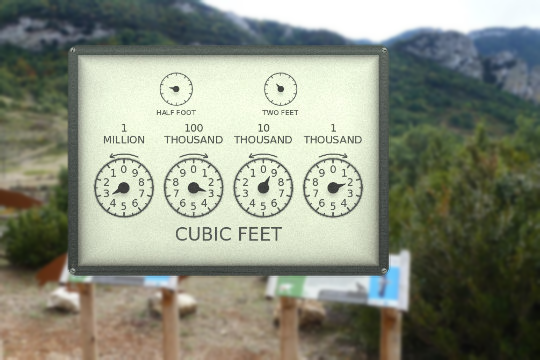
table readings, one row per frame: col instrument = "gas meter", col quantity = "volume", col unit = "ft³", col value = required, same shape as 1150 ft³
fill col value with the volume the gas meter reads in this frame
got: 329200 ft³
